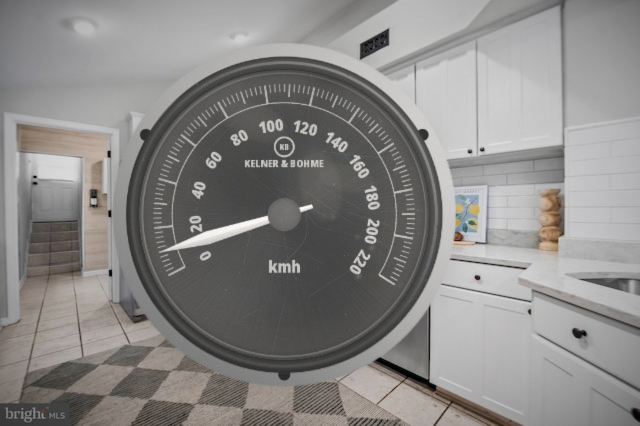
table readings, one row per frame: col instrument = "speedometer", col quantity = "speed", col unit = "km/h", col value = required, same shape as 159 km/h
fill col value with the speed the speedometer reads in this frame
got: 10 km/h
